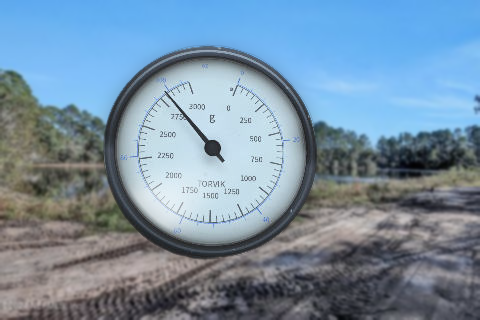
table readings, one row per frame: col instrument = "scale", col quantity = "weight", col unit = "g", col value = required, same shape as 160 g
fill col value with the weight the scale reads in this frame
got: 2800 g
